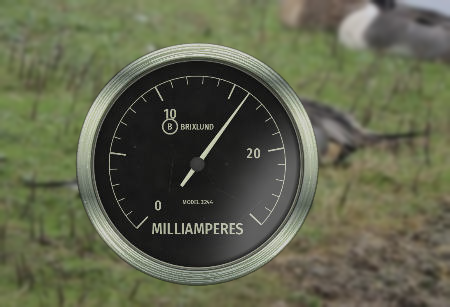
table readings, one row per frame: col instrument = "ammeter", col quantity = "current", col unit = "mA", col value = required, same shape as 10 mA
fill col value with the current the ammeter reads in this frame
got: 16 mA
